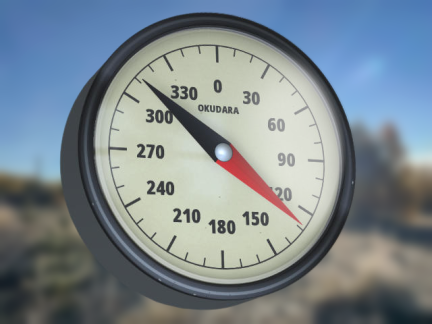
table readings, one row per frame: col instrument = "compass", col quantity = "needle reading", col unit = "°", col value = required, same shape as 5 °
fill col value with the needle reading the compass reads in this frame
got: 130 °
